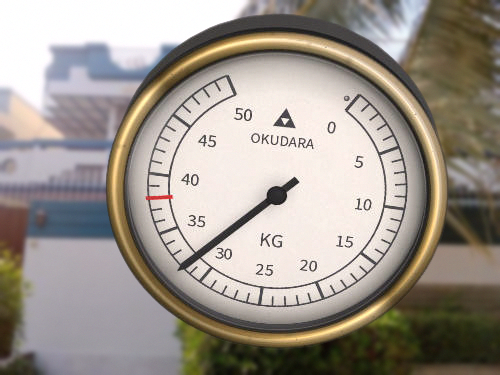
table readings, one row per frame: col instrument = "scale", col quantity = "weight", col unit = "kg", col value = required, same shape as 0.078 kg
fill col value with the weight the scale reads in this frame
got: 32 kg
